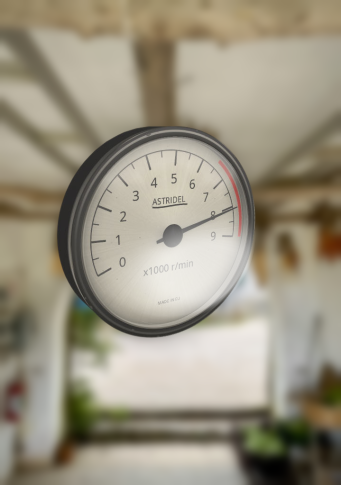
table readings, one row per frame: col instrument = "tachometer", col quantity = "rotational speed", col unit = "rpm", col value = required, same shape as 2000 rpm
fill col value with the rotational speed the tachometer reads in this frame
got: 8000 rpm
